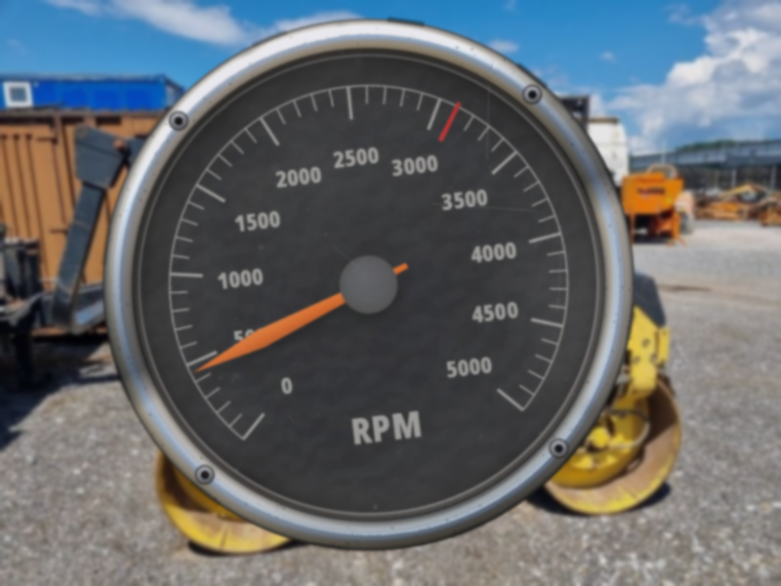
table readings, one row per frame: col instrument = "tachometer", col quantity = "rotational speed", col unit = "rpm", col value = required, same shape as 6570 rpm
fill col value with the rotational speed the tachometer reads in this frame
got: 450 rpm
